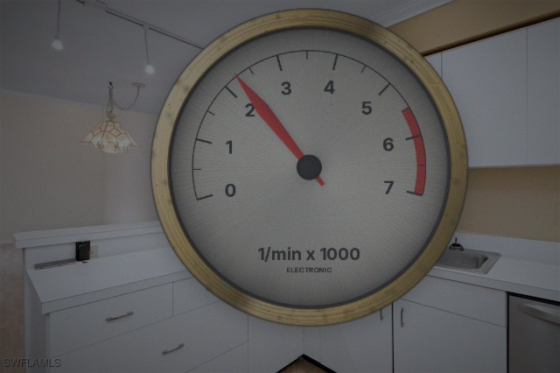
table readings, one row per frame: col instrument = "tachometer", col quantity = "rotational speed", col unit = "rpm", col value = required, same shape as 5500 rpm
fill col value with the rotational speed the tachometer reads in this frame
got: 2250 rpm
